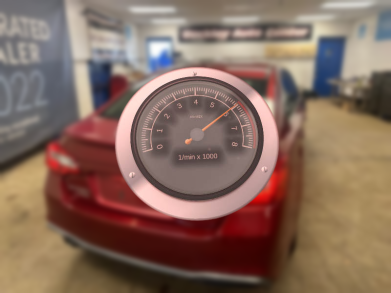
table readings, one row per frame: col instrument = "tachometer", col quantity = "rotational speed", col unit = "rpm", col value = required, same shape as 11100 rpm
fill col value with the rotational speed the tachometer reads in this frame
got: 6000 rpm
